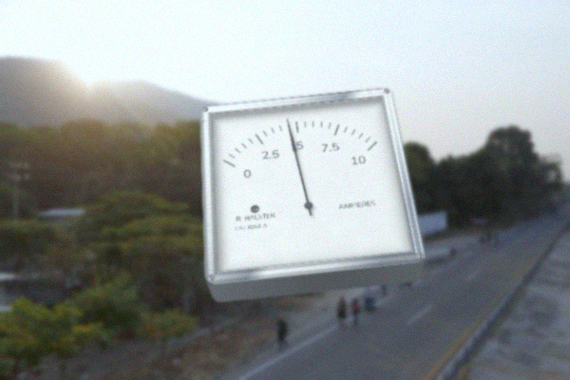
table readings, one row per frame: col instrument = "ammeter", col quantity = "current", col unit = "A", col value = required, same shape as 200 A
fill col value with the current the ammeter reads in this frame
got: 4.5 A
